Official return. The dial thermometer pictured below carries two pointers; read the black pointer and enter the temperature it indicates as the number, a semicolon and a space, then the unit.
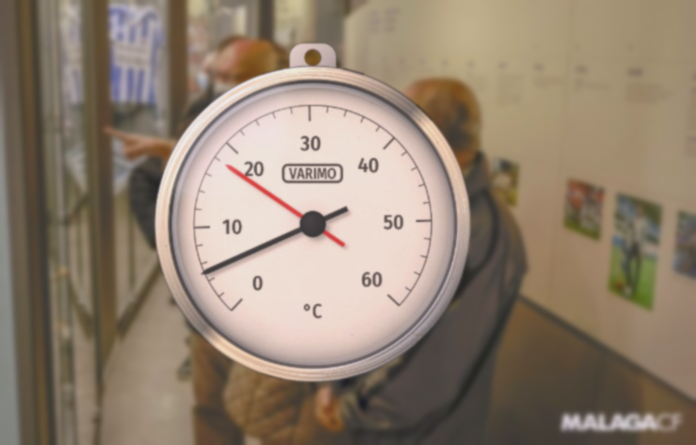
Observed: 5; °C
